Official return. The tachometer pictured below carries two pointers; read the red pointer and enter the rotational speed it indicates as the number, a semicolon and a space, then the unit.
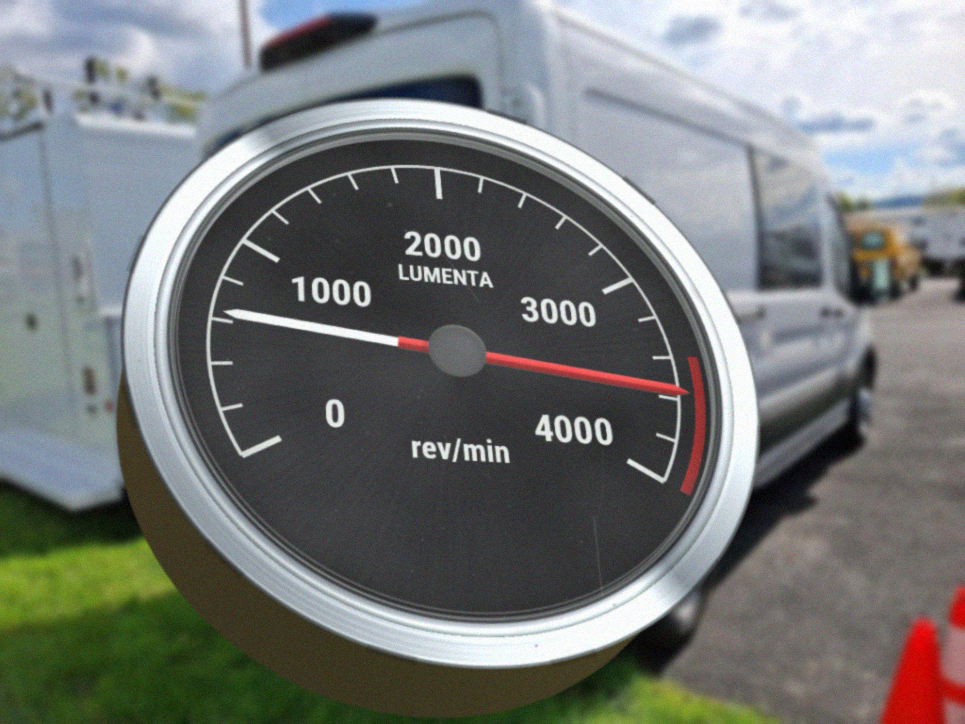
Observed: 3600; rpm
